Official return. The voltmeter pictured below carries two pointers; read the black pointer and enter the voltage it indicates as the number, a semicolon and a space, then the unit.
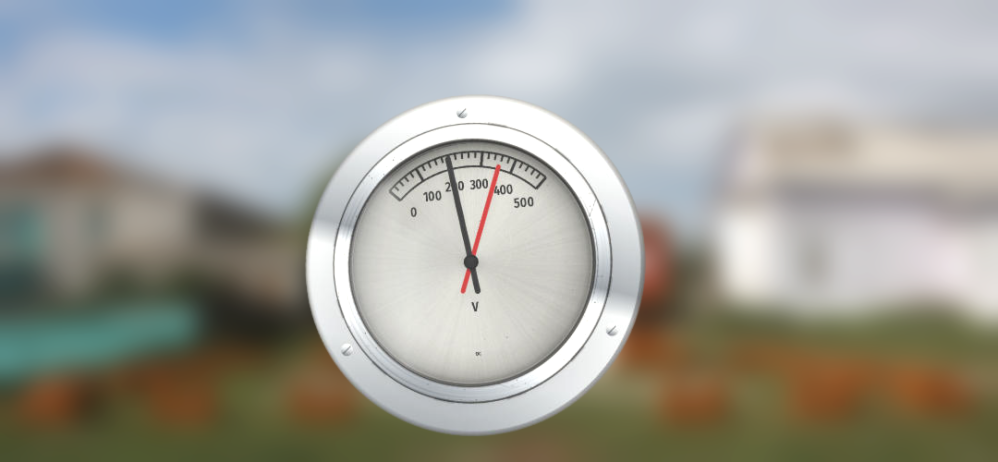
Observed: 200; V
